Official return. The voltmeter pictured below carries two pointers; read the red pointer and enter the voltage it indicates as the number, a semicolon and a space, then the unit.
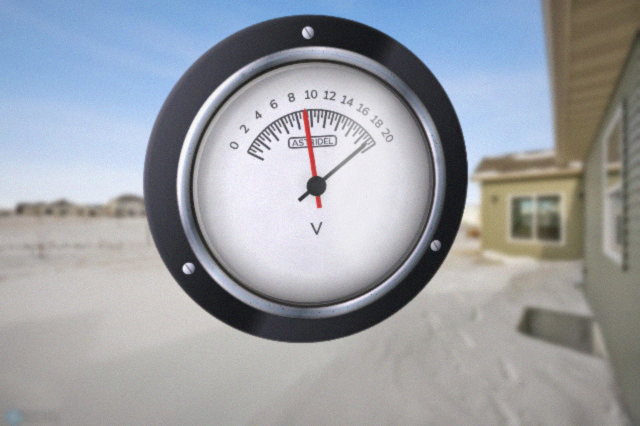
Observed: 9; V
